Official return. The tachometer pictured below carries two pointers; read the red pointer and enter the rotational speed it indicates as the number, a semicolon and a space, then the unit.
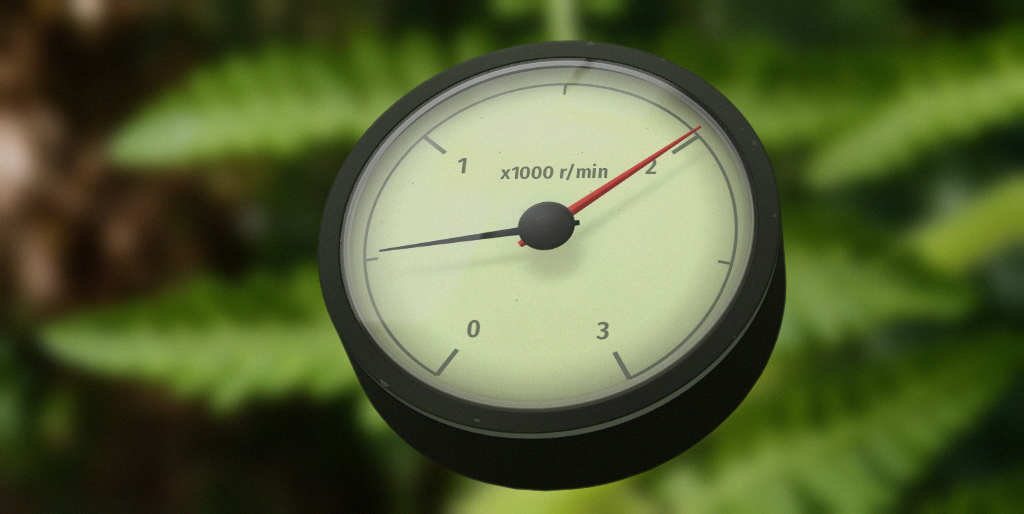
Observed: 2000; rpm
